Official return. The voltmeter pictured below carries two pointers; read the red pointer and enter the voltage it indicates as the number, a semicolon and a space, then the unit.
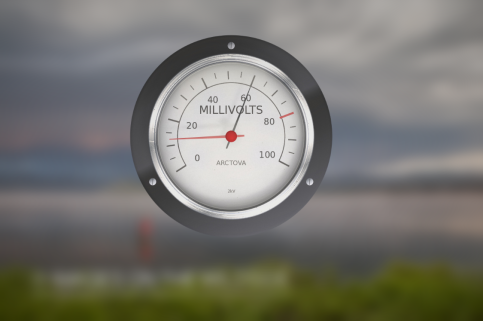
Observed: 12.5; mV
